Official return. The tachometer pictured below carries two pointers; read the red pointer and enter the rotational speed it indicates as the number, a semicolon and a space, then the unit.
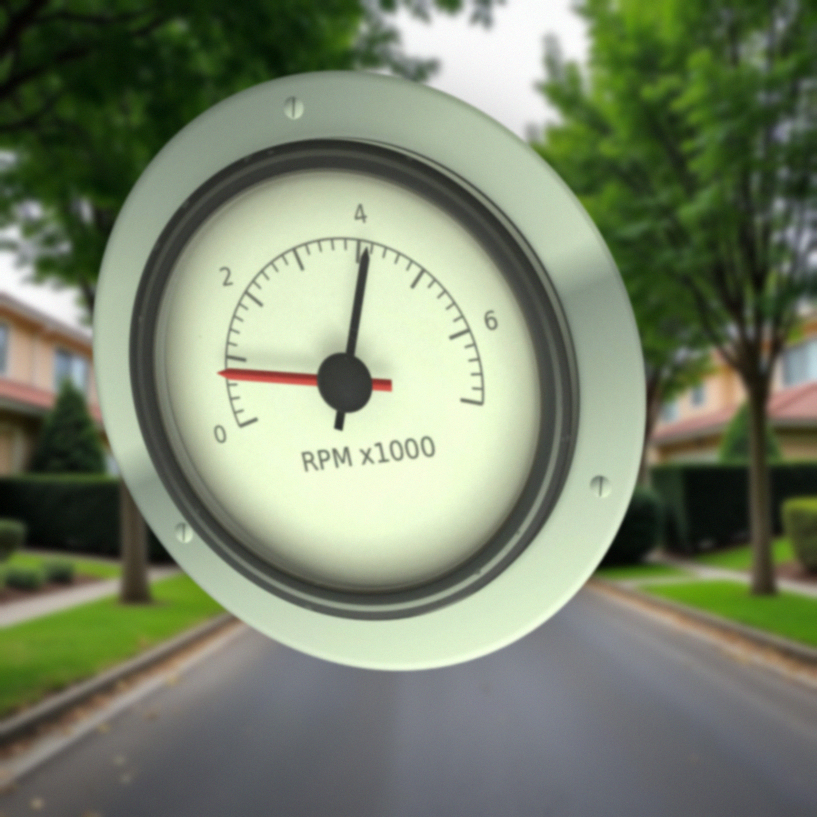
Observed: 800; rpm
